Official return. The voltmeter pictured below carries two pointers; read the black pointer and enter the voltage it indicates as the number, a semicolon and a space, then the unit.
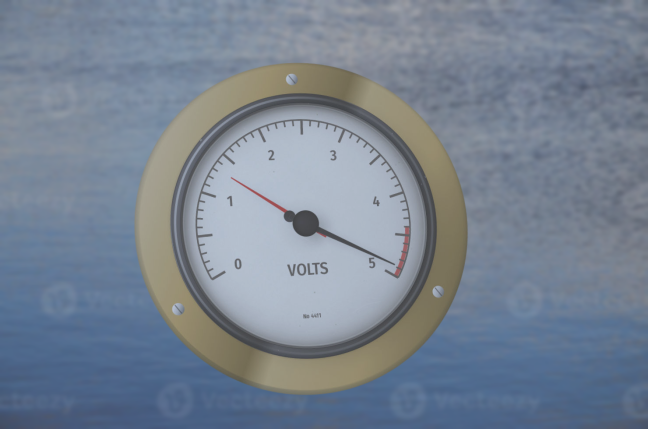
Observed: 4.9; V
